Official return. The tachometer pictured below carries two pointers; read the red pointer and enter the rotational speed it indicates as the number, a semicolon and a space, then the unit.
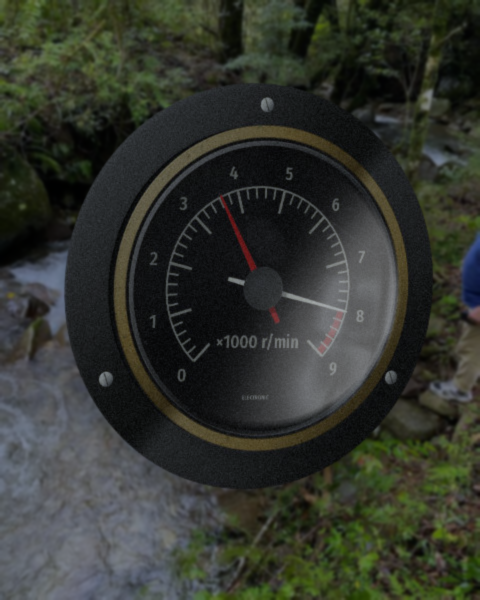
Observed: 3600; rpm
